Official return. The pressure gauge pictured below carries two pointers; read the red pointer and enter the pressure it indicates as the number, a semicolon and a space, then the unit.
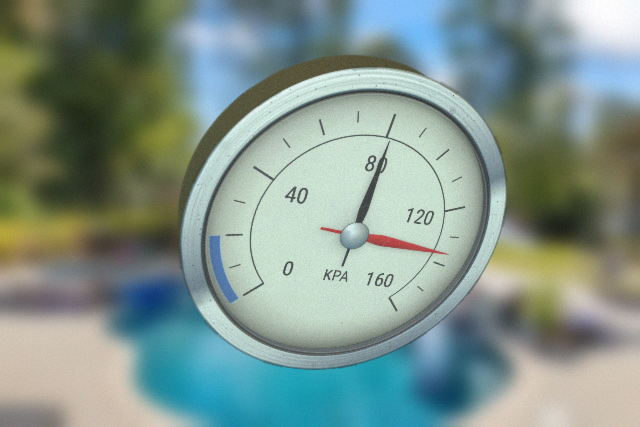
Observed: 135; kPa
